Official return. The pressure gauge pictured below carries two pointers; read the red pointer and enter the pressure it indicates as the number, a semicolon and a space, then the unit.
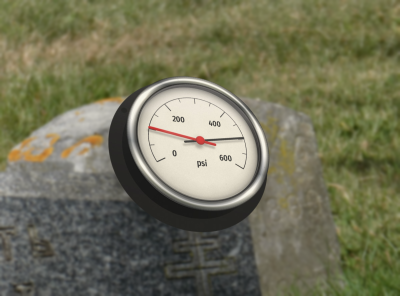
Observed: 100; psi
